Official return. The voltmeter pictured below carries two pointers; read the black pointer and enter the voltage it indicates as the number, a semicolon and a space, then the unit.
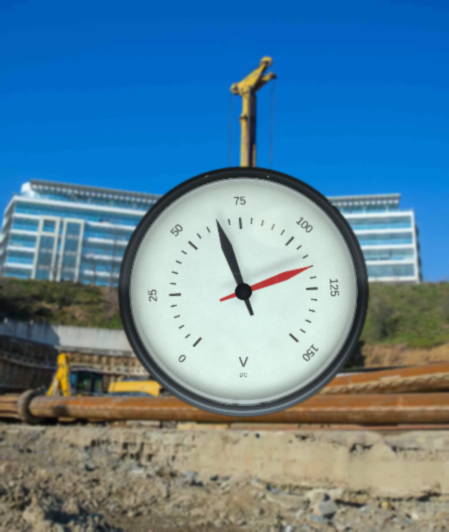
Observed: 65; V
